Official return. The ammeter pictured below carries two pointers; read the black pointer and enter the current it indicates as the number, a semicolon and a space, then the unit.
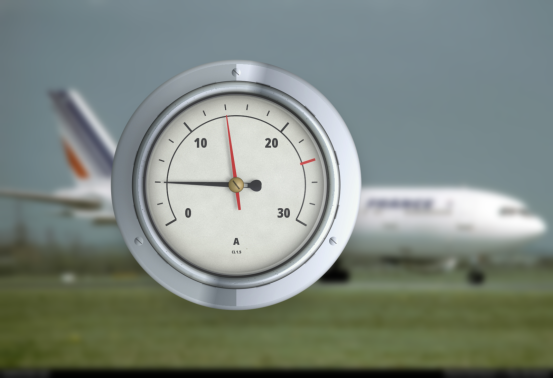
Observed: 4; A
